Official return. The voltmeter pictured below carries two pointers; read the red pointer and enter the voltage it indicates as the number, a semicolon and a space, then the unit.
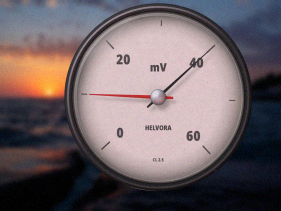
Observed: 10; mV
